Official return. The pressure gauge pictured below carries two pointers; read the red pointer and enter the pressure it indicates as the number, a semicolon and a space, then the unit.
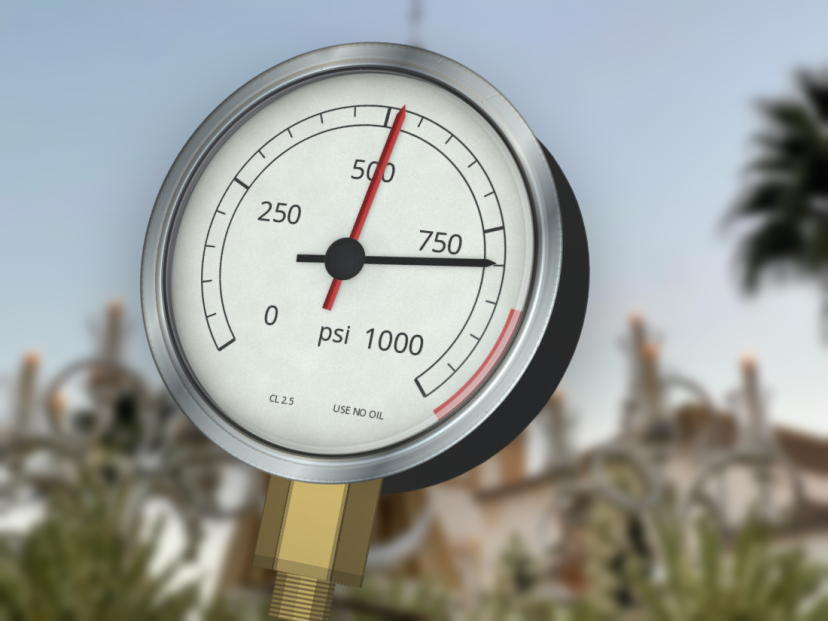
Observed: 525; psi
